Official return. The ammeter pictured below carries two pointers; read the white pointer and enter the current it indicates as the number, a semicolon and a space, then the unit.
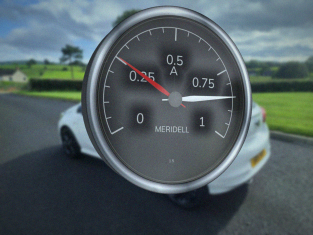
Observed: 0.85; A
